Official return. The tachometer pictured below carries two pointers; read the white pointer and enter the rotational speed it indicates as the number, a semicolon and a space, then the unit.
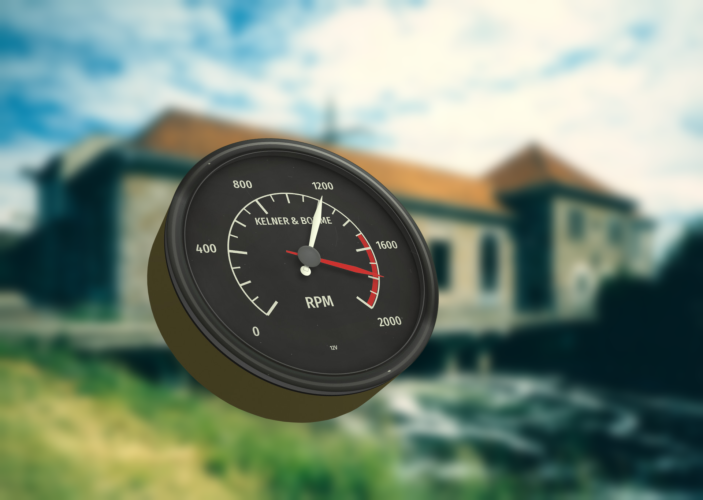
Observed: 1200; rpm
